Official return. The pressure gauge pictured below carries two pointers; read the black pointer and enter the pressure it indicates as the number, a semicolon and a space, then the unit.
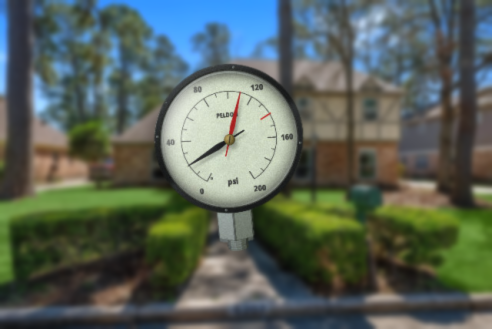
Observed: 20; psi
